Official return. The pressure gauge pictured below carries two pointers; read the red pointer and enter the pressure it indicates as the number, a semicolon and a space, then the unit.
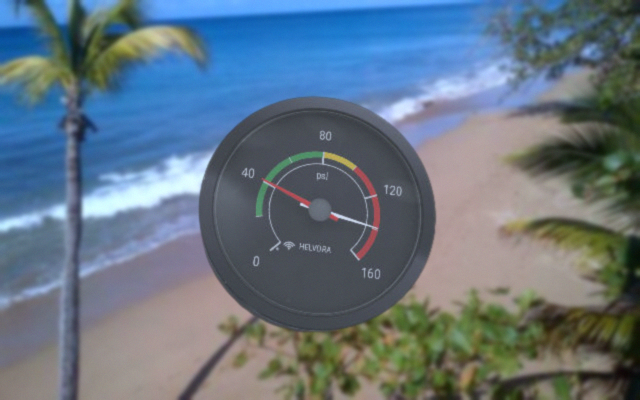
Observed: 40; psi
